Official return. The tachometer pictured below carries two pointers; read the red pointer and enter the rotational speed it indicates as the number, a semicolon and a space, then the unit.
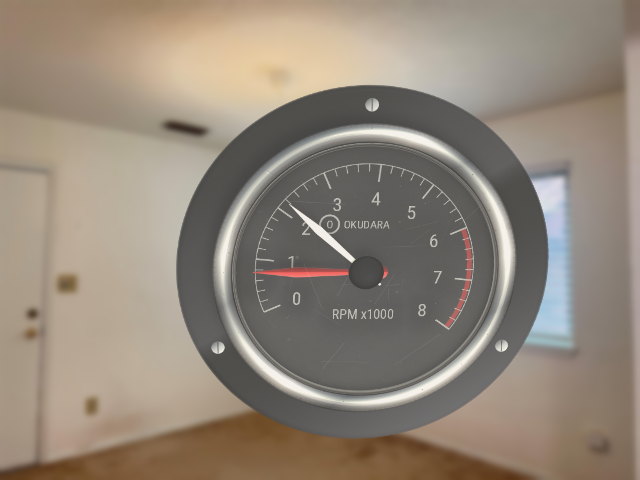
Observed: 800; rpm
